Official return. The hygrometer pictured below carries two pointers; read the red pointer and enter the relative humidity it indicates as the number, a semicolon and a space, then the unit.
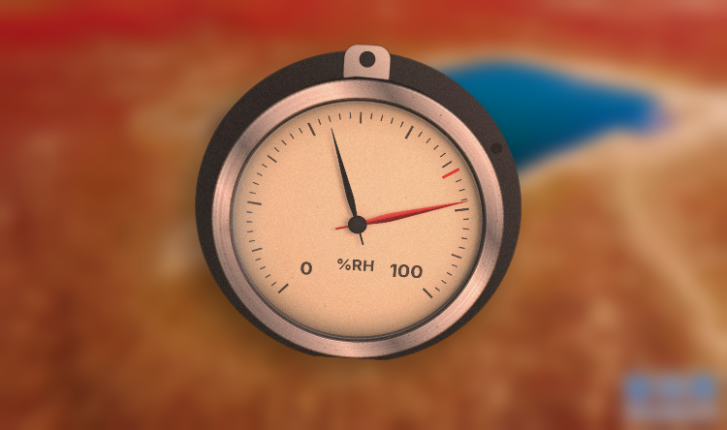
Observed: 78; %
